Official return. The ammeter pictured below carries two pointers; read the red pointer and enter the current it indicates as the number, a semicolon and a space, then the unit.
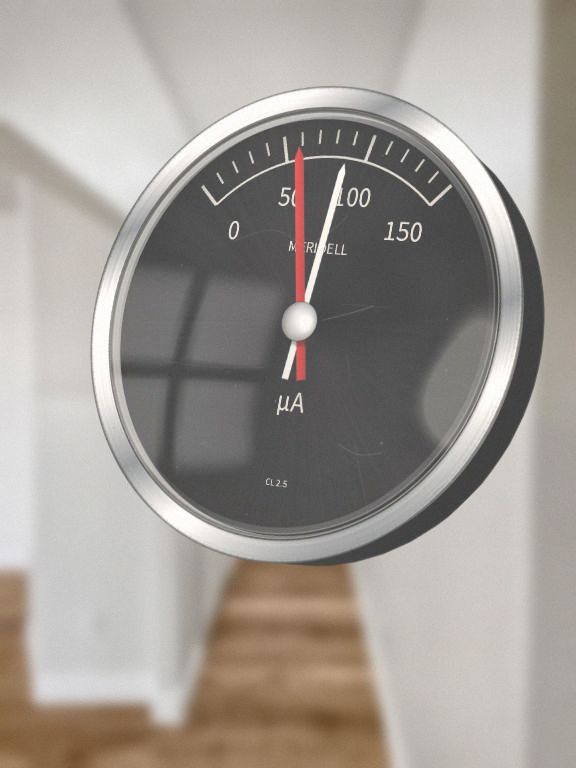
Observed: 60; µA
